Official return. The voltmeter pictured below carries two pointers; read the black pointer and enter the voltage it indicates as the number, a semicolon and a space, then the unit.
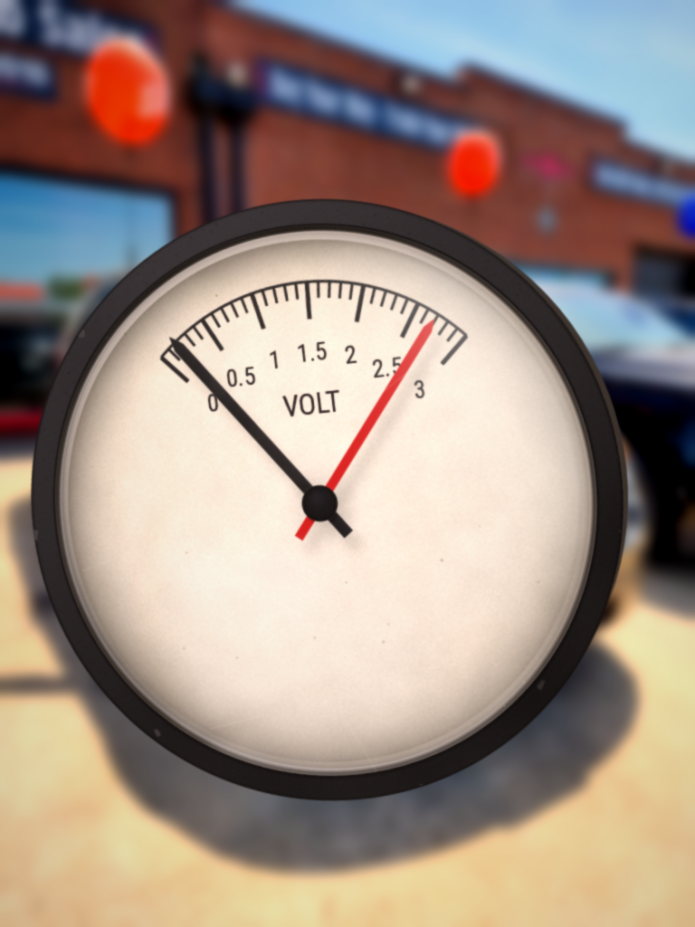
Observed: 0.2; V
